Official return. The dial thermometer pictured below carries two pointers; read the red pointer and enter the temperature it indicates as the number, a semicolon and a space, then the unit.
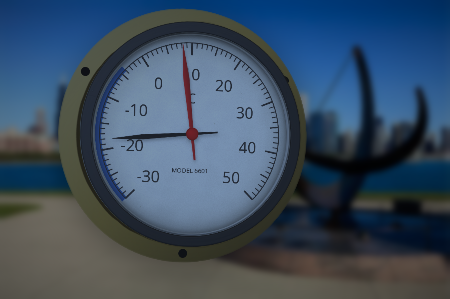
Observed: 8; °C
